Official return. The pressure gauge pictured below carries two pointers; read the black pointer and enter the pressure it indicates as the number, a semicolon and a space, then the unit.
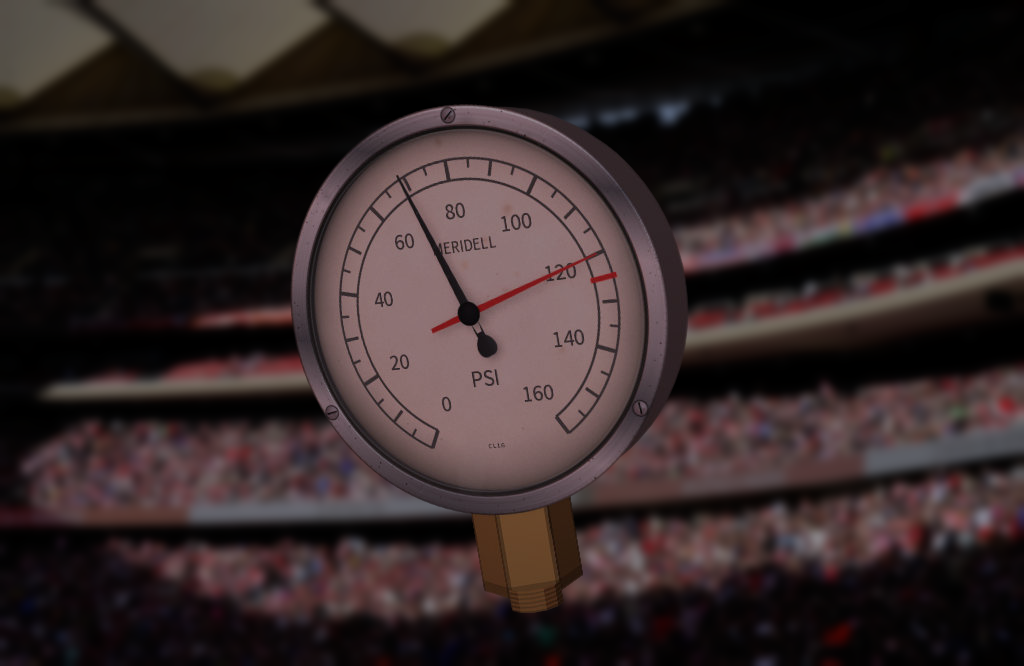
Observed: 70; psi
